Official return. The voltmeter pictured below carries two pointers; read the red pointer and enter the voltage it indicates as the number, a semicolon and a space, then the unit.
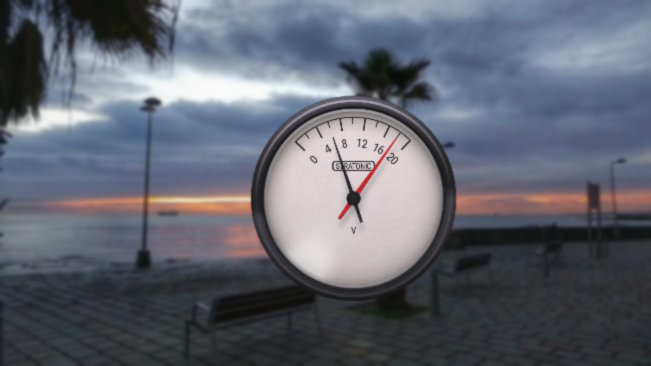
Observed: 18; V
